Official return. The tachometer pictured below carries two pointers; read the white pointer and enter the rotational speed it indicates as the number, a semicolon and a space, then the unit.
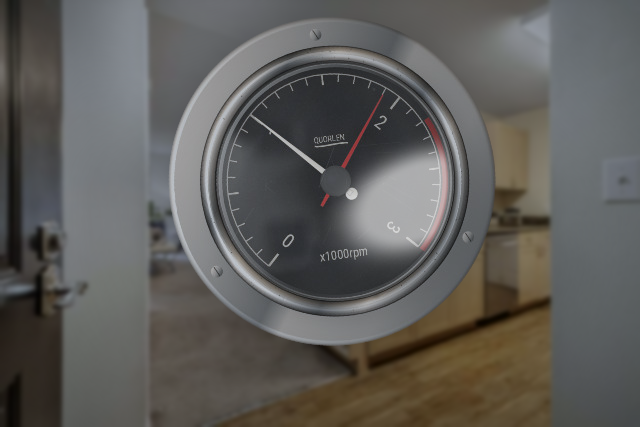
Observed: 1000; rpm
